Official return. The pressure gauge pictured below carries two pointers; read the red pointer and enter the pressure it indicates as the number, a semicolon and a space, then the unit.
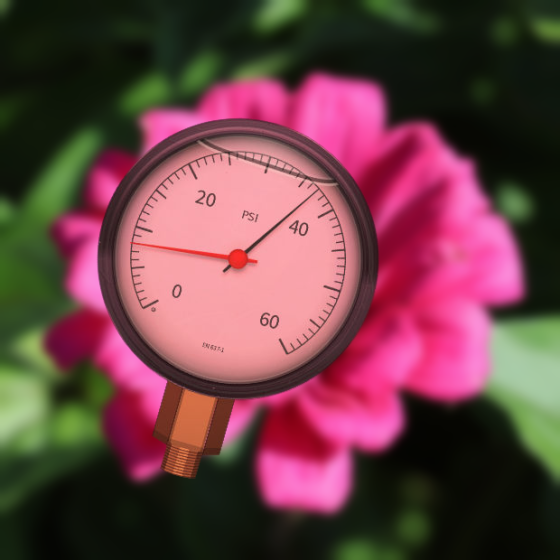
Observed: 8; psi
